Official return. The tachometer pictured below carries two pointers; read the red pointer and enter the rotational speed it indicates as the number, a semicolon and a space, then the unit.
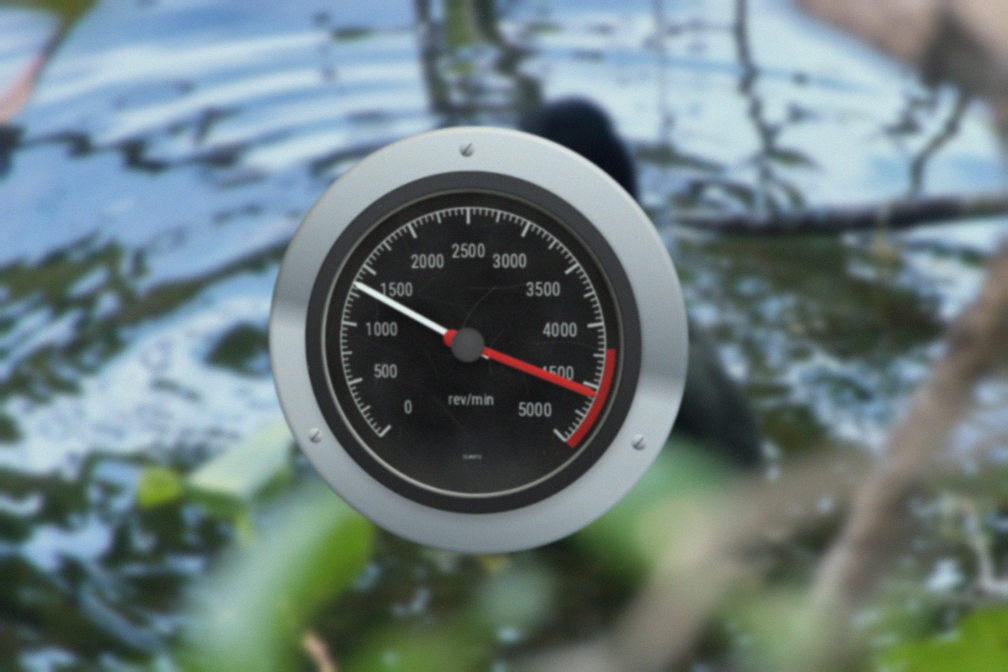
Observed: 4550; rpm
